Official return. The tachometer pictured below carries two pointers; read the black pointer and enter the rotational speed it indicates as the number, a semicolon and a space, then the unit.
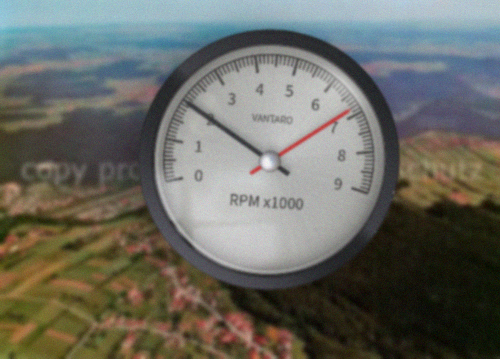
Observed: 2000; rpm
